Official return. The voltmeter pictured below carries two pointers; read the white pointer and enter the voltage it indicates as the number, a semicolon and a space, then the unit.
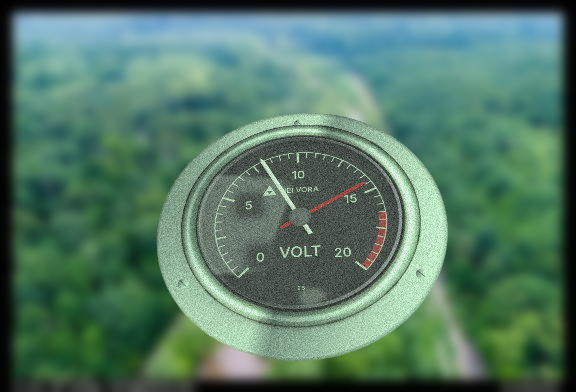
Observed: 8; V
